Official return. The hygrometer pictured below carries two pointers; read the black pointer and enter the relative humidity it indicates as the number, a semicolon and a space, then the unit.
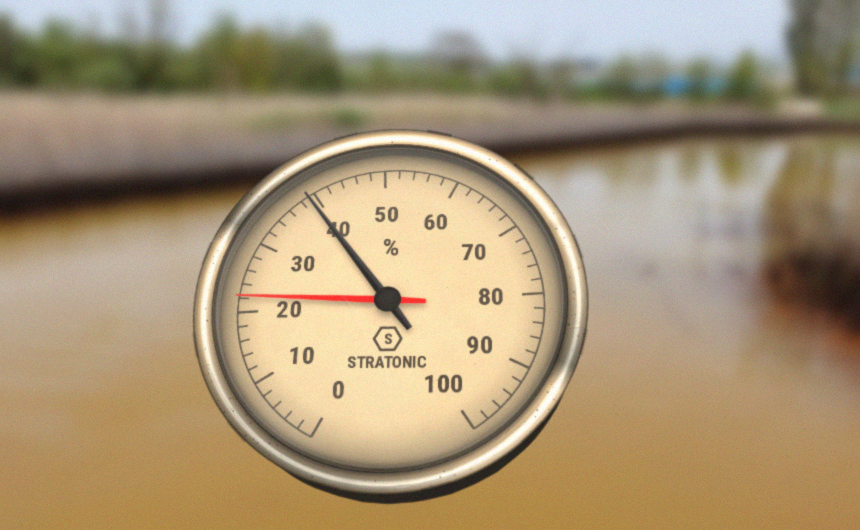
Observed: 39; %
